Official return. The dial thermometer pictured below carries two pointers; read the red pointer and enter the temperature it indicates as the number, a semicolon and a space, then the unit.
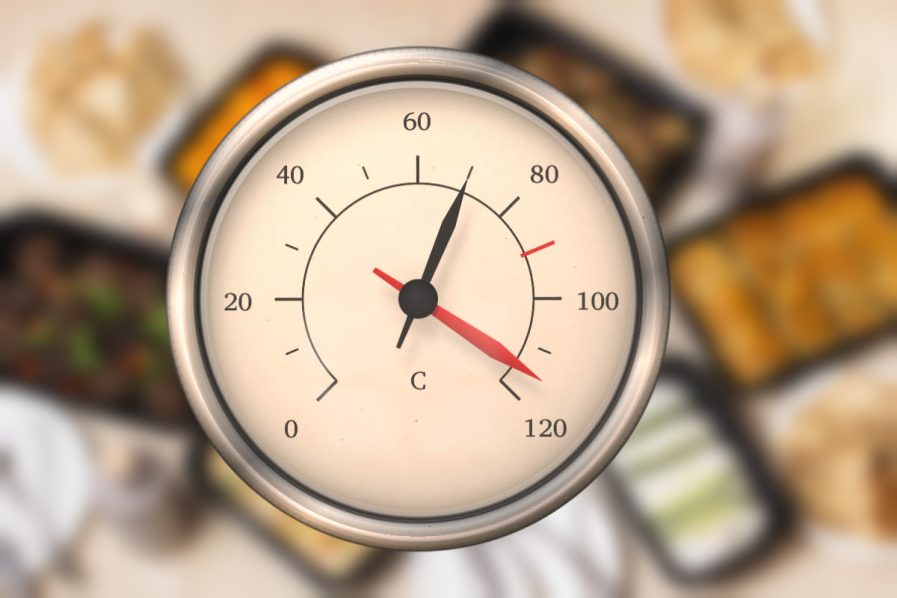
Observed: 115; °C
